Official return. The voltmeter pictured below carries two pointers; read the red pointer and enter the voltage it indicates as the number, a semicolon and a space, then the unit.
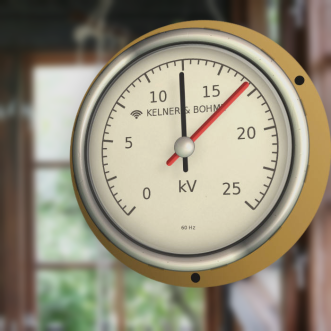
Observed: 17; kV
